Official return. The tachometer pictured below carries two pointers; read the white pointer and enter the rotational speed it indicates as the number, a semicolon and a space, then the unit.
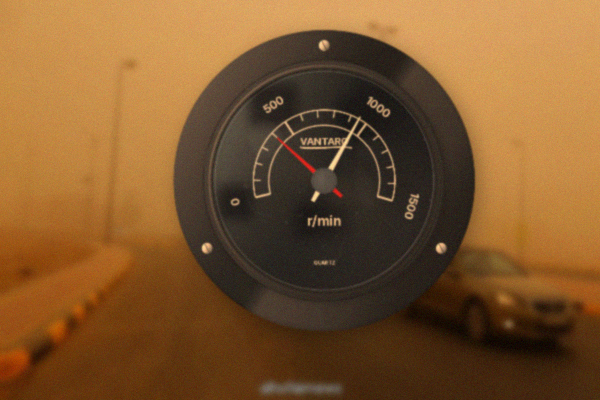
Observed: 950; rpm
